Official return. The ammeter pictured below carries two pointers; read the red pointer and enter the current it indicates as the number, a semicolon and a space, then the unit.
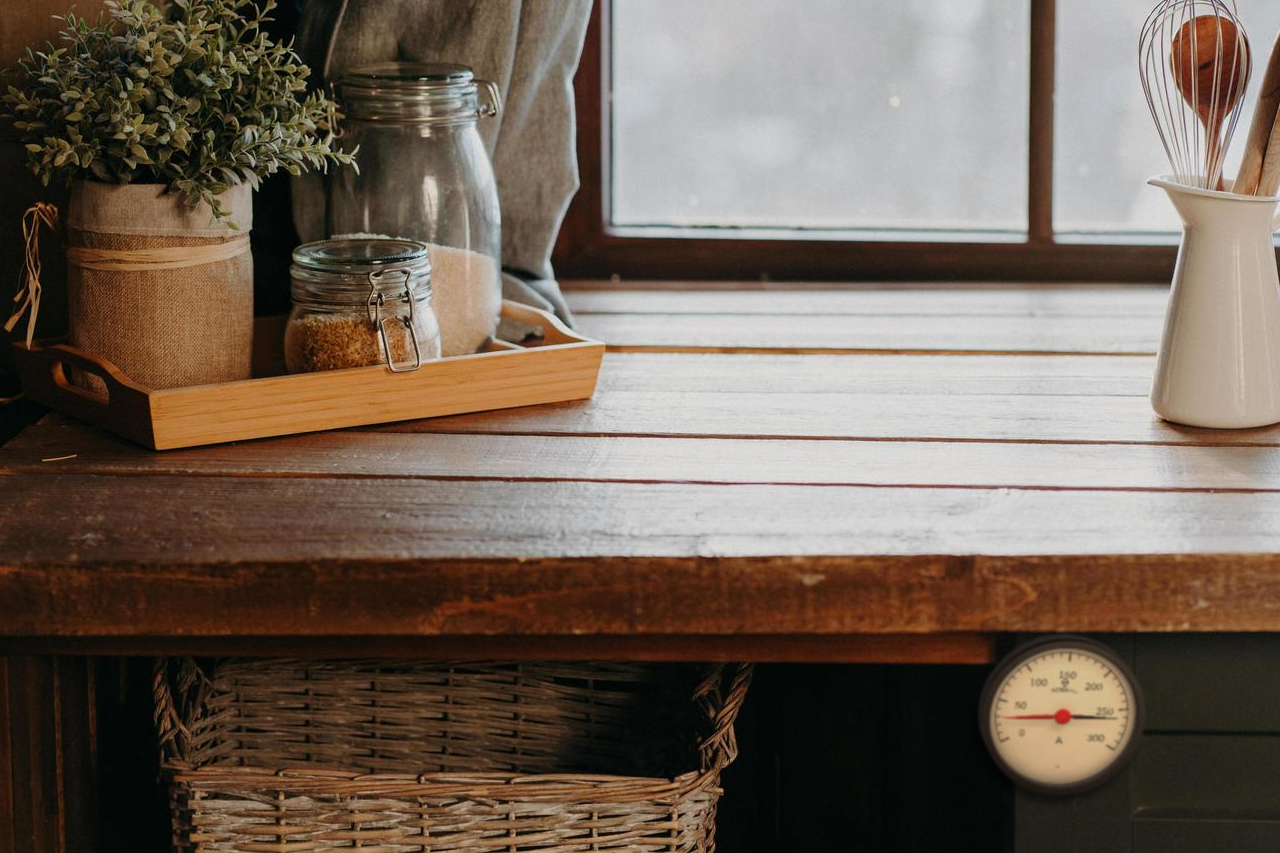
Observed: 30; A
